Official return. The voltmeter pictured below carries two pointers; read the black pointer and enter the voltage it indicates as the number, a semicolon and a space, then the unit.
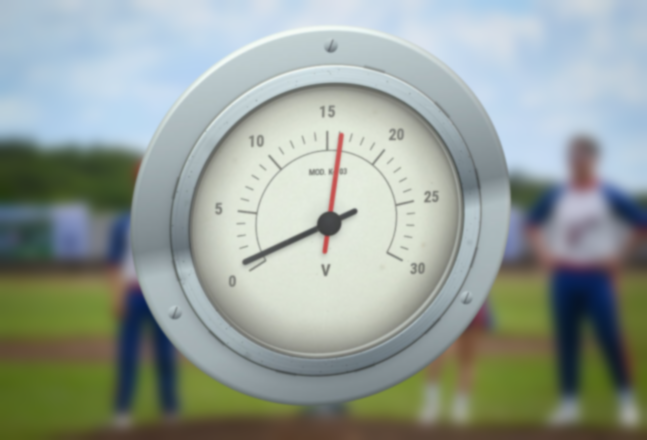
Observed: 1; V
